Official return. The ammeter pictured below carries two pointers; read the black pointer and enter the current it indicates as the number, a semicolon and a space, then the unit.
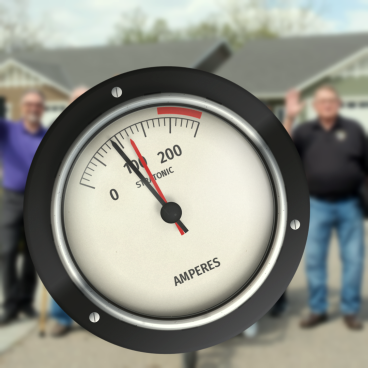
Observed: 90; A
